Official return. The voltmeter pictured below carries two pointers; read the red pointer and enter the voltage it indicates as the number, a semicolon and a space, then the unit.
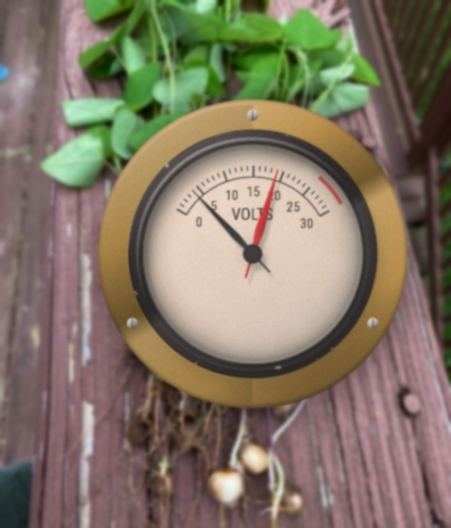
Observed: 19; V
